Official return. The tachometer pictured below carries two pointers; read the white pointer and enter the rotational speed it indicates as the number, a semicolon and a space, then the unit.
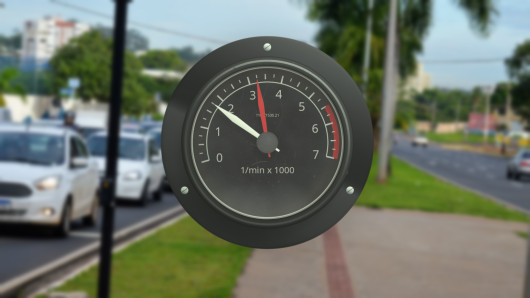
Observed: 1750; rpm
